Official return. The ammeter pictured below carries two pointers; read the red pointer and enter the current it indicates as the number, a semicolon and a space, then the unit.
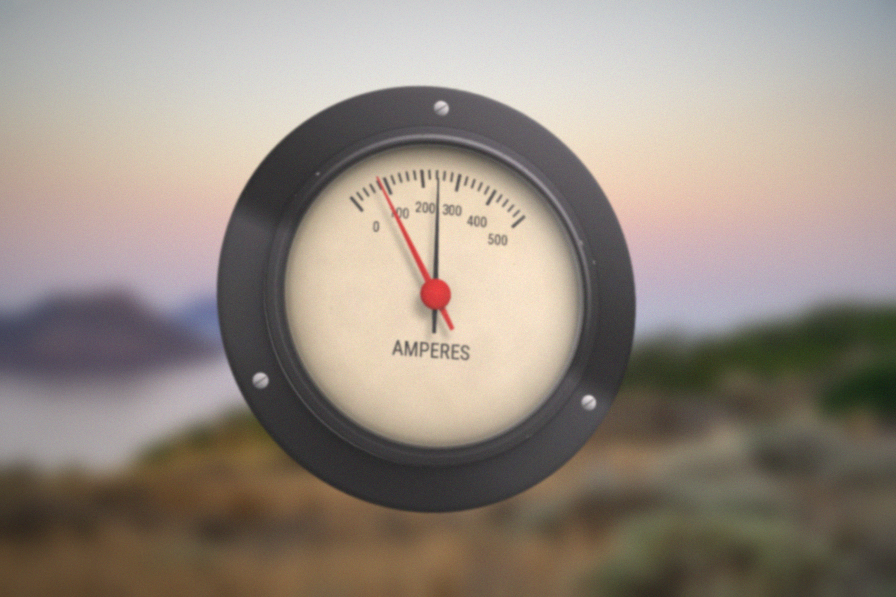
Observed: 80; A
